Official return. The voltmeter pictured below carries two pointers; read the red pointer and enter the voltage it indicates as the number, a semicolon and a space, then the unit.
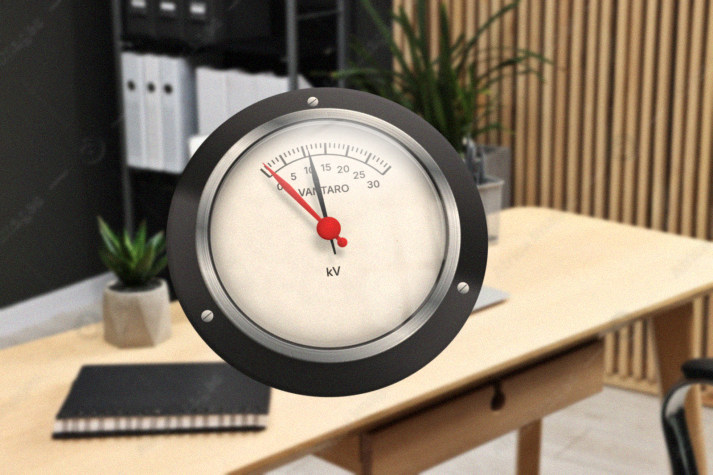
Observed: 1; kV
